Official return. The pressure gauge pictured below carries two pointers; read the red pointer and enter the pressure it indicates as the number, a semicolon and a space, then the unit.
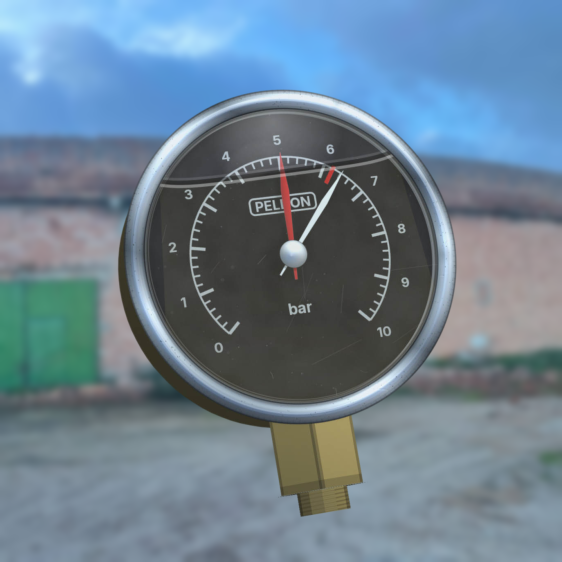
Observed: 5; bar
